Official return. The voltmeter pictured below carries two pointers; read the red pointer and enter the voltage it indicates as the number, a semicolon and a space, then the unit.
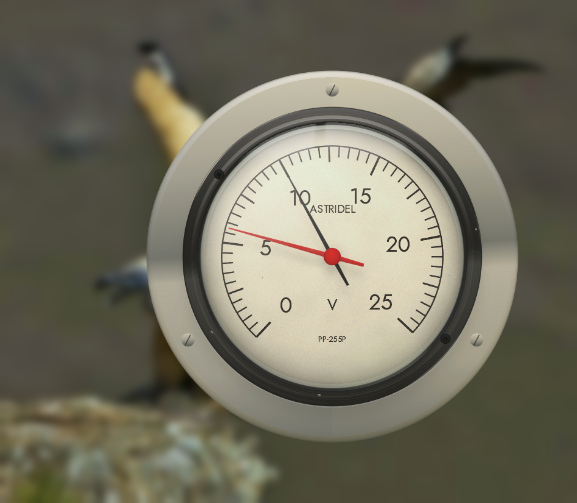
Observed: 5.75; V
